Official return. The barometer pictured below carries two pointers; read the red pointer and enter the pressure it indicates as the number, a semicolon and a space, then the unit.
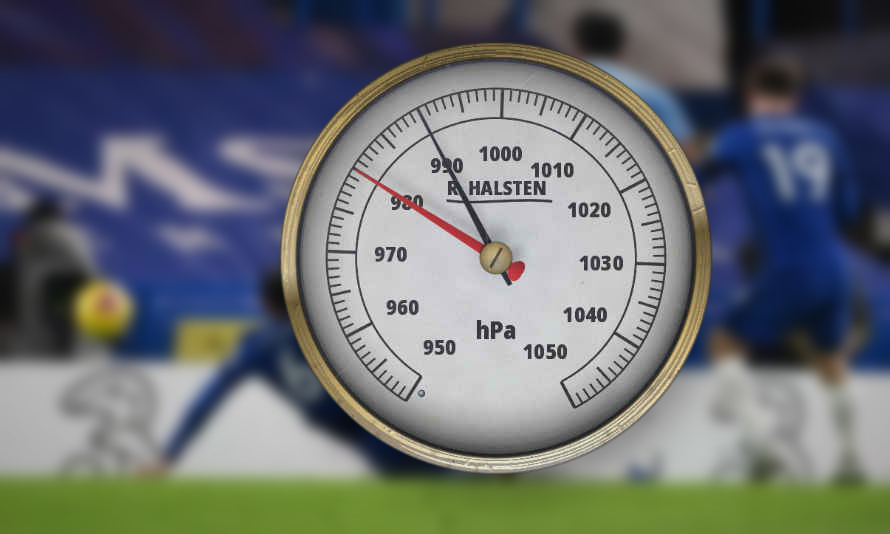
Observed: 980; hPa
